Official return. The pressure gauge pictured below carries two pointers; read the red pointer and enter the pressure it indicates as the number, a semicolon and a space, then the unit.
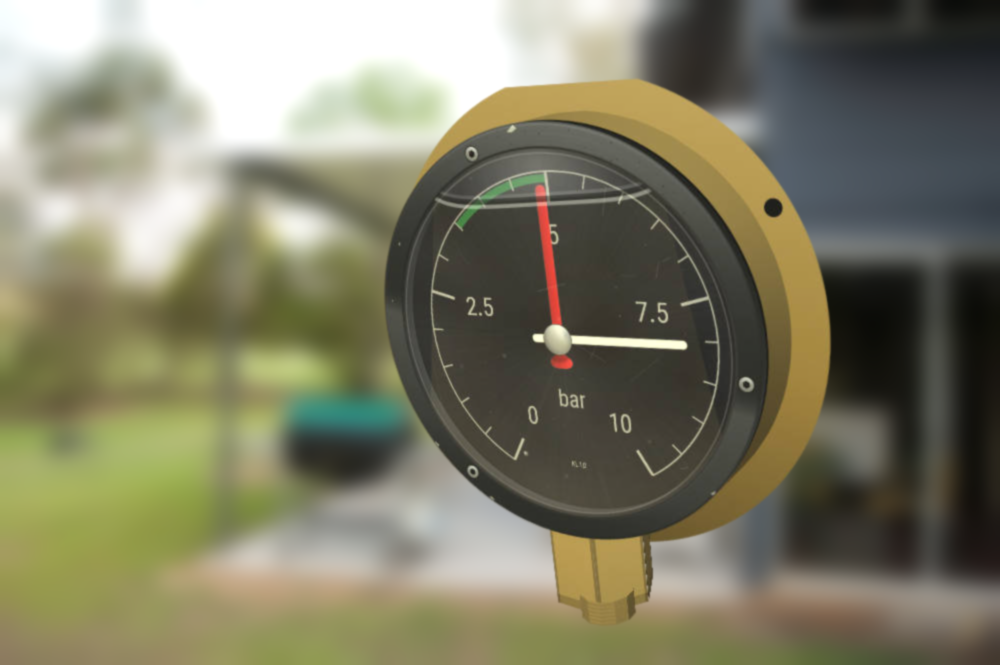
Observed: 5; bar
